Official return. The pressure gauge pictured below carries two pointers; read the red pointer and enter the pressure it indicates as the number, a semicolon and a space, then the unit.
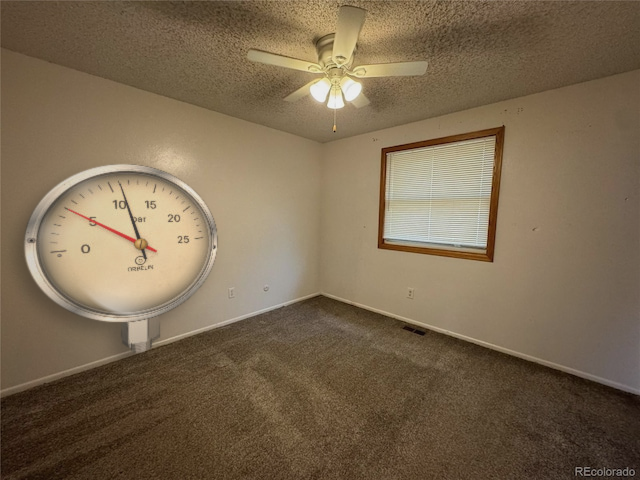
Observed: 5; bar
